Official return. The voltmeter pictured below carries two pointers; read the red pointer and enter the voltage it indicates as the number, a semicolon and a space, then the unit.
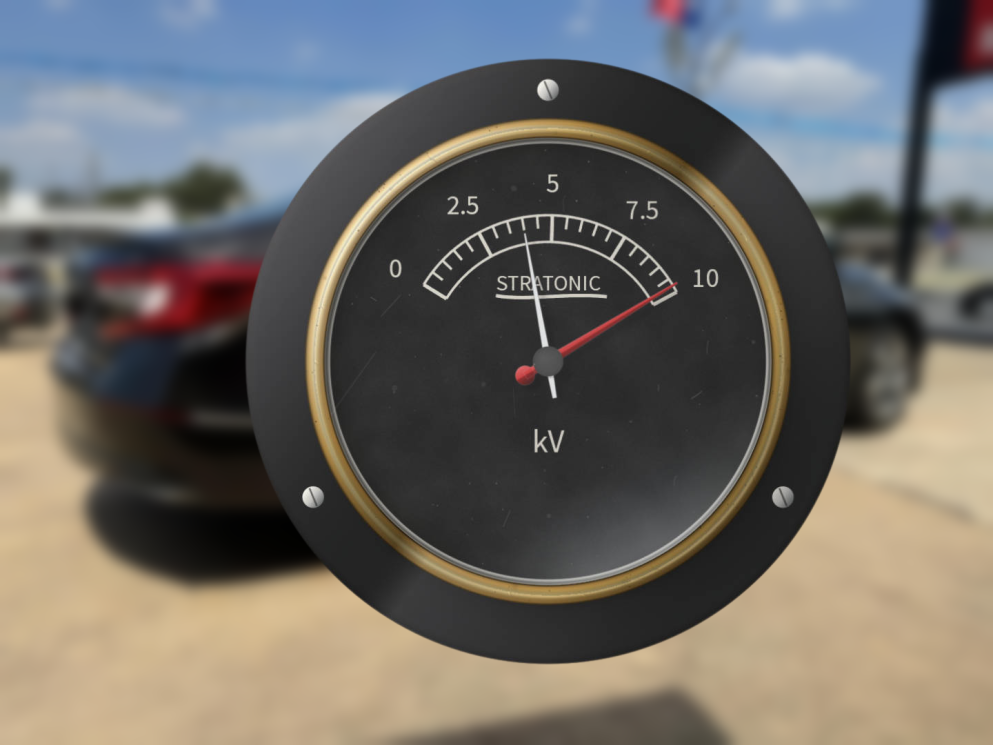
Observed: 9.75; kV
